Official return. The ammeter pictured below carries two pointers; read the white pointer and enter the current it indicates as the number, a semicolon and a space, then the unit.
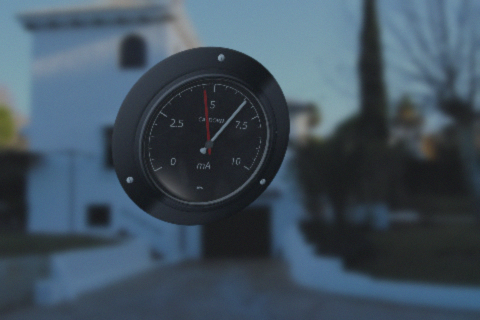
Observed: 6.5; mA
